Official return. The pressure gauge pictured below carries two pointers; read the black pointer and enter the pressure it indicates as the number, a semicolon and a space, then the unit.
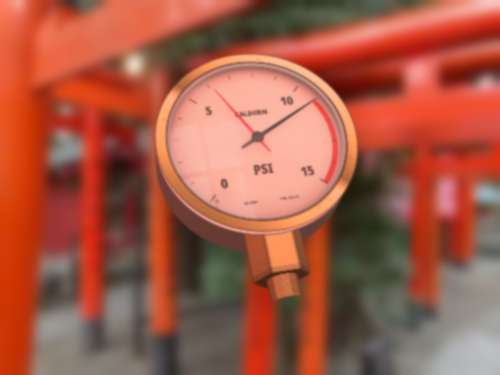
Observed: 11; psi
